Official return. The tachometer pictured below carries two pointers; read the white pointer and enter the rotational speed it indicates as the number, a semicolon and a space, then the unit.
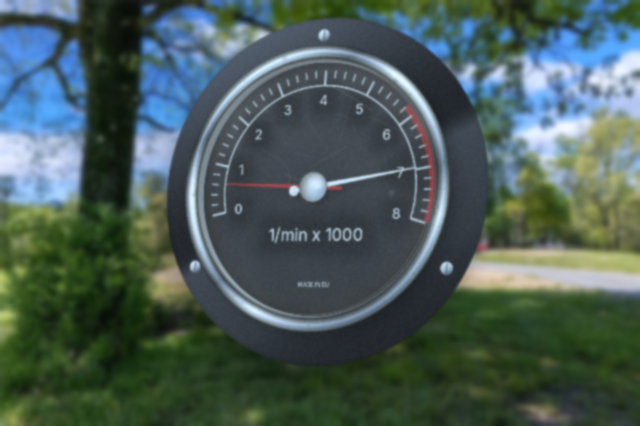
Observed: 7000; rpm
